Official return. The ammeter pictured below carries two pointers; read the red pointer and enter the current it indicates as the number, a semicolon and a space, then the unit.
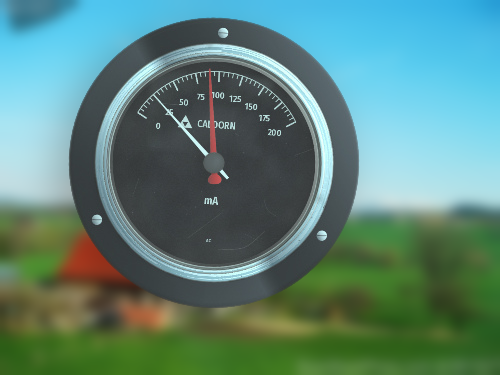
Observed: 90; mA
